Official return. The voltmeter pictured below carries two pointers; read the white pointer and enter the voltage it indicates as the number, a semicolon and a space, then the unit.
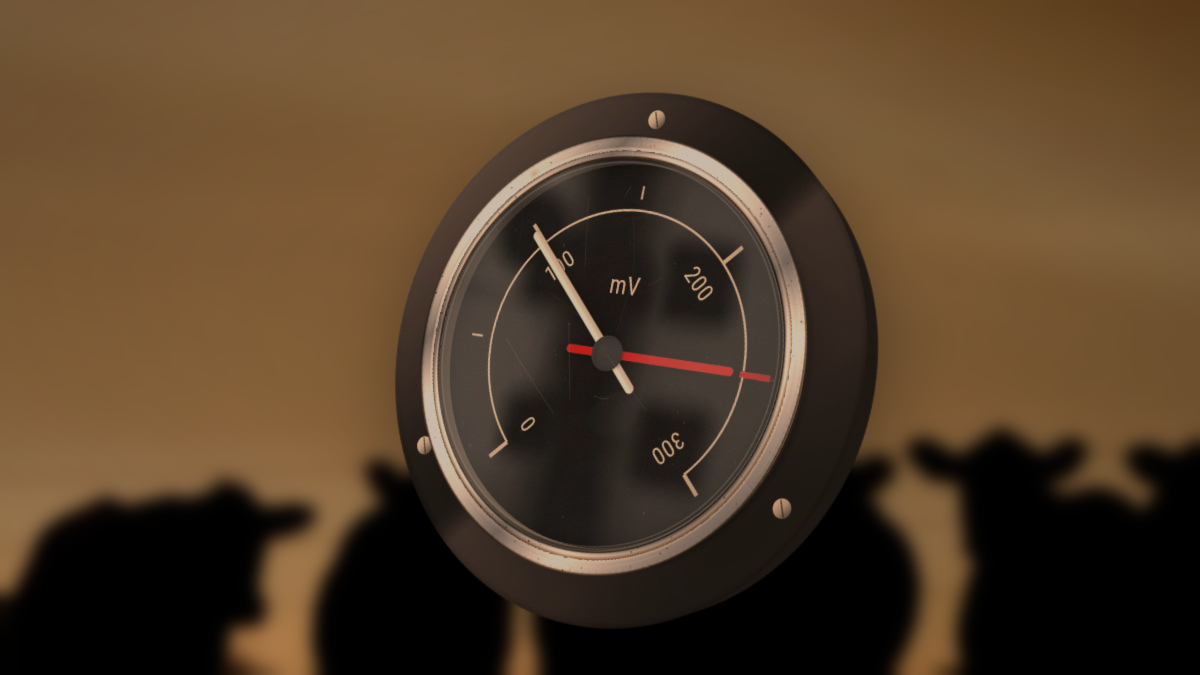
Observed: 100; mV
